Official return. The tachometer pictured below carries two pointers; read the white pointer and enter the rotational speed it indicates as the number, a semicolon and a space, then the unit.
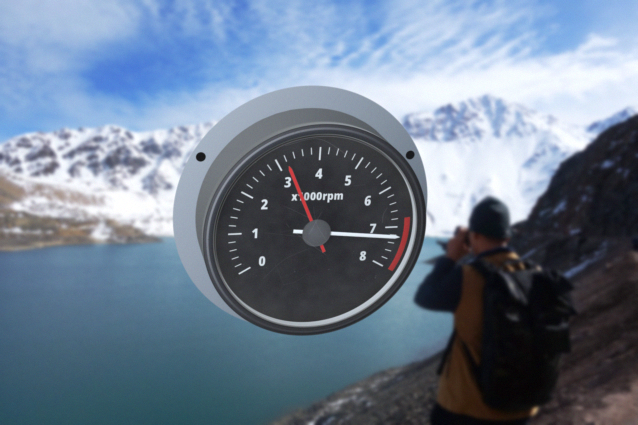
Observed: 7200; rpm
